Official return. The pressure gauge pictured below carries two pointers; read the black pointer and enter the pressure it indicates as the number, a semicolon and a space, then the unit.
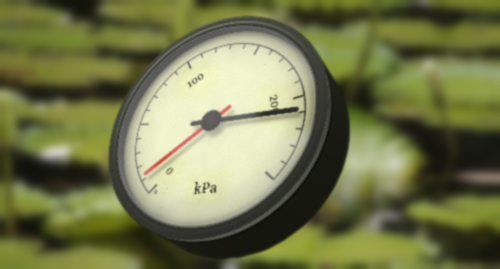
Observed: 210; kPa
